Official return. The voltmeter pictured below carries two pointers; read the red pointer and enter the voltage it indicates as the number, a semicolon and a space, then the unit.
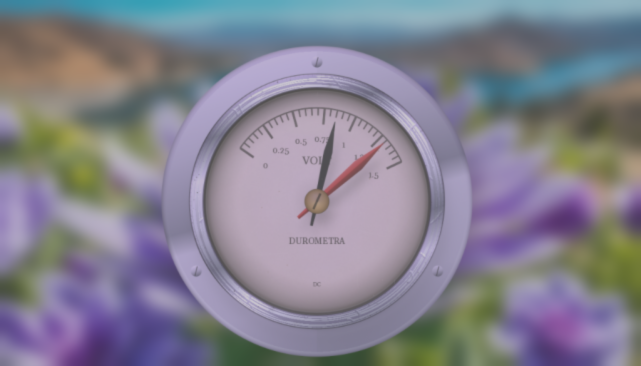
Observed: 1.3; V
